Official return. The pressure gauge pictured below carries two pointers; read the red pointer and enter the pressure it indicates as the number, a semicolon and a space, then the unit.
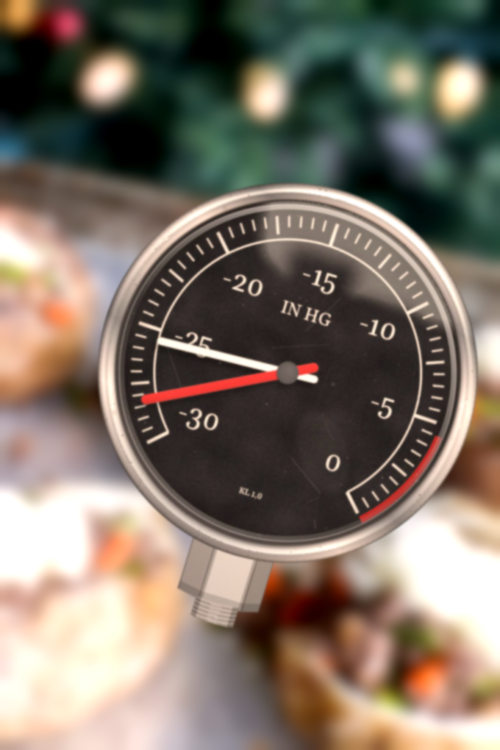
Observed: -28.25; inHg
